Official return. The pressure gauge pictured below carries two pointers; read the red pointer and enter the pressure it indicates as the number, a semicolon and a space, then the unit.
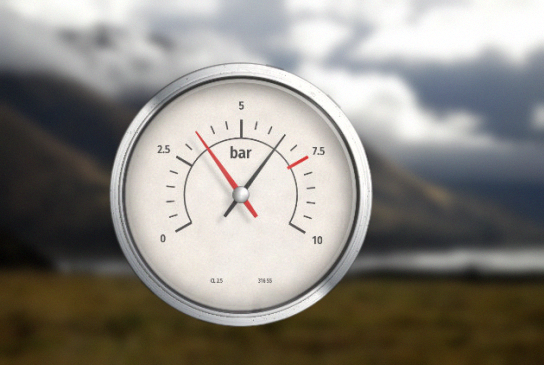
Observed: 3.5; bar
